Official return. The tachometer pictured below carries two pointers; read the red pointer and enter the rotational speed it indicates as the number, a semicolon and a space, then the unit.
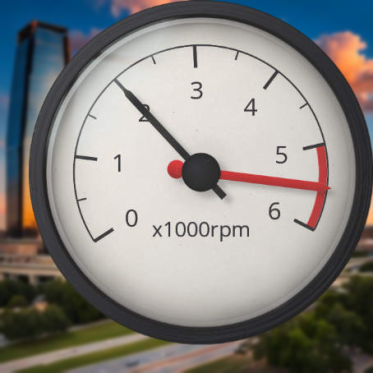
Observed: 5500; rpm
